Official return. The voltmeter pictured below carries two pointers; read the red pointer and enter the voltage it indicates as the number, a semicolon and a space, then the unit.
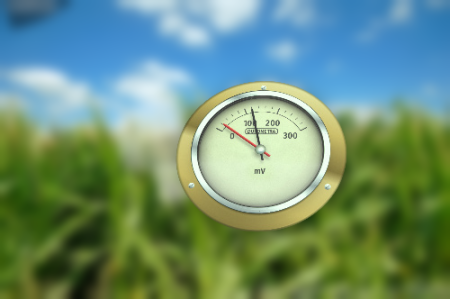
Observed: 20; mV
